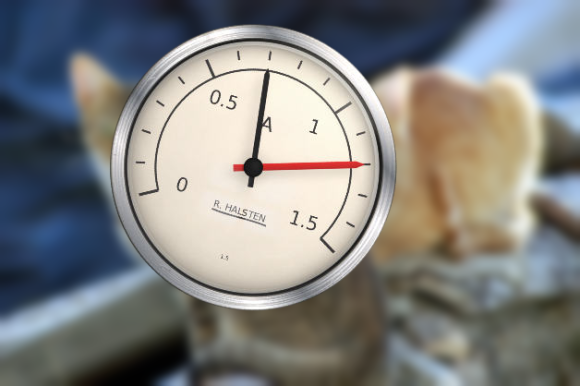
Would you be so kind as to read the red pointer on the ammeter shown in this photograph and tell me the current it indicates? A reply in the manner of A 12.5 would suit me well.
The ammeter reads A 1.2
